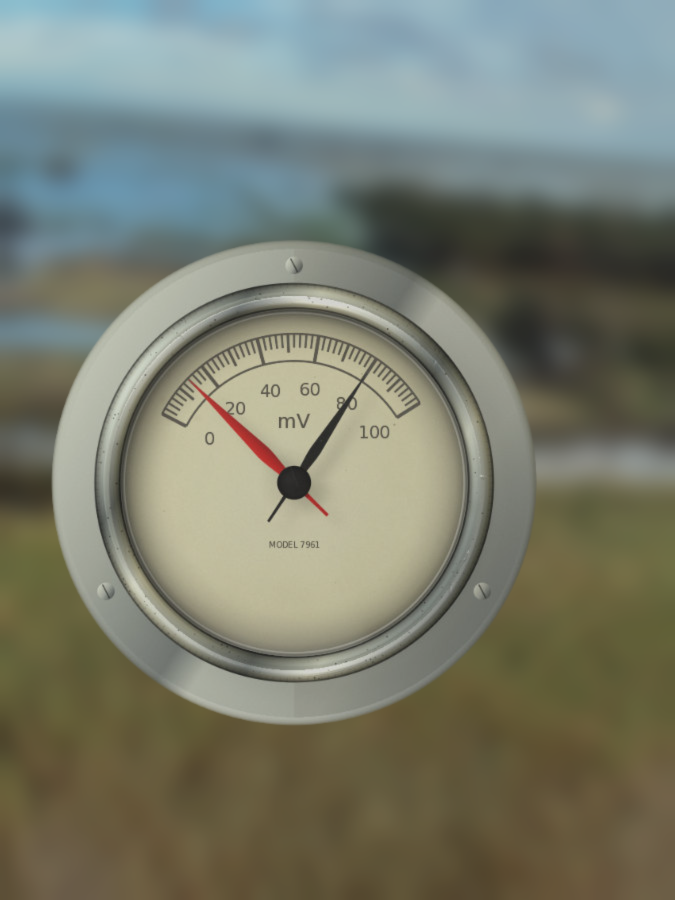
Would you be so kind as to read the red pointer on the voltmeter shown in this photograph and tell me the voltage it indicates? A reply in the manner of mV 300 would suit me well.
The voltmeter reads mV 14
